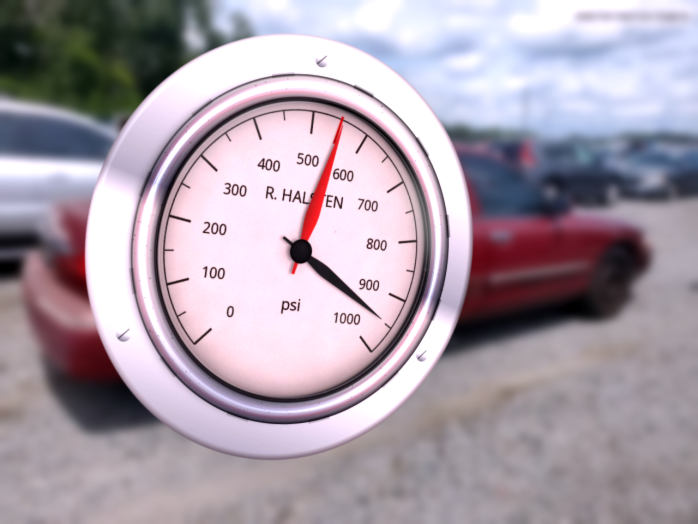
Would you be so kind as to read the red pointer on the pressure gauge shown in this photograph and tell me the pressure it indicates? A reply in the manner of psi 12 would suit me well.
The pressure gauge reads psi 550
